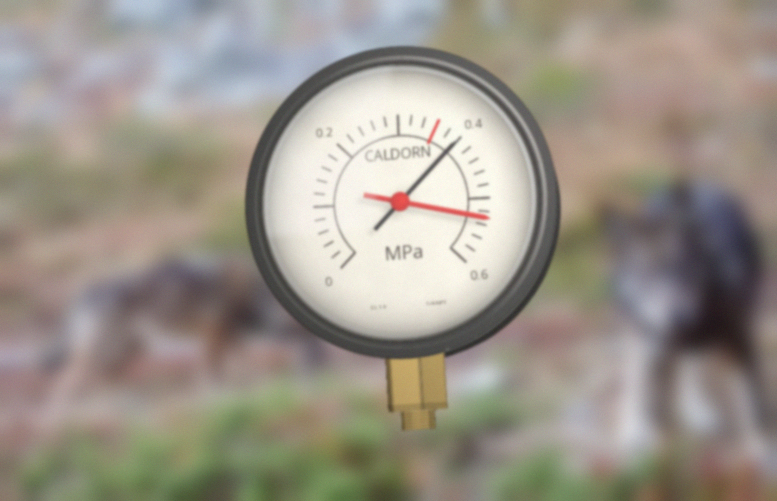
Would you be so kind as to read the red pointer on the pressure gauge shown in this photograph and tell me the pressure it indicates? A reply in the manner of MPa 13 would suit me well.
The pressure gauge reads MPa 0.53
